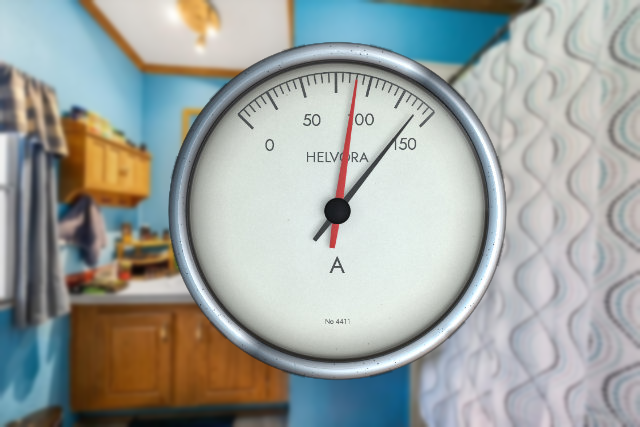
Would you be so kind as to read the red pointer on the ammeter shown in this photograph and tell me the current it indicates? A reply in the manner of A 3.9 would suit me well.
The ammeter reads A 90
